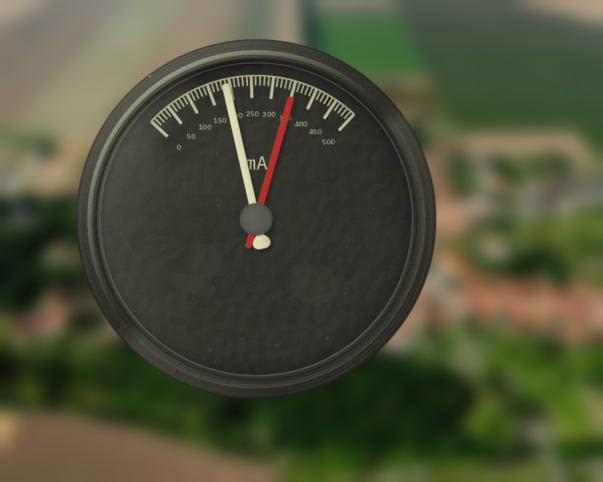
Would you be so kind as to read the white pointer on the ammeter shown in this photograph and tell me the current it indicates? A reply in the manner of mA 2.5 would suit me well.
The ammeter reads mA 190
